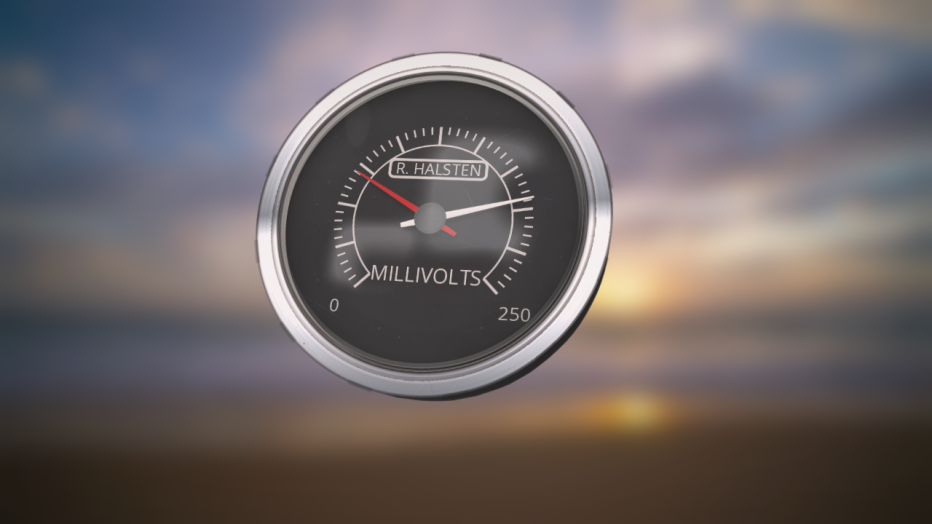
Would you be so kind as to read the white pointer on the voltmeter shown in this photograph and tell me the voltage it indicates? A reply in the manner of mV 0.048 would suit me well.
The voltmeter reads mV 195
